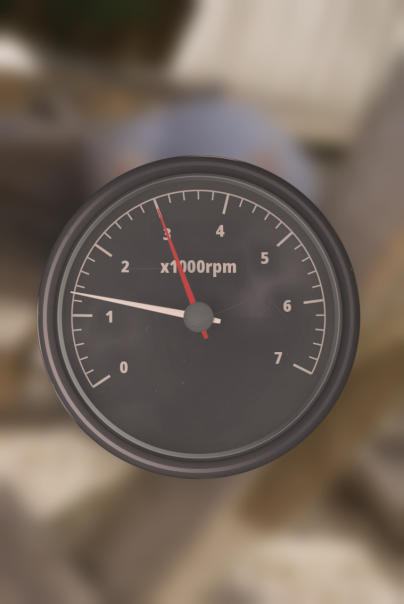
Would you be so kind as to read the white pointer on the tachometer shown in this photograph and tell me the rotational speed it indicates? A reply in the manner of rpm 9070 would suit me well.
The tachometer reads rpm 1300
